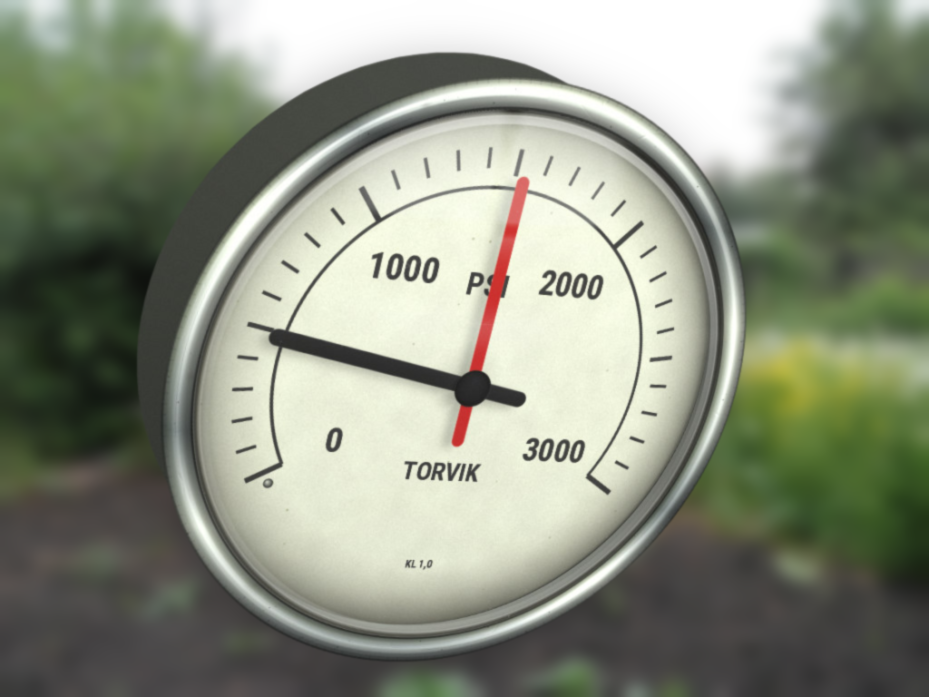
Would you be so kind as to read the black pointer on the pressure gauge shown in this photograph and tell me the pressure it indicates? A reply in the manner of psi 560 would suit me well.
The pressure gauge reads psi 500
